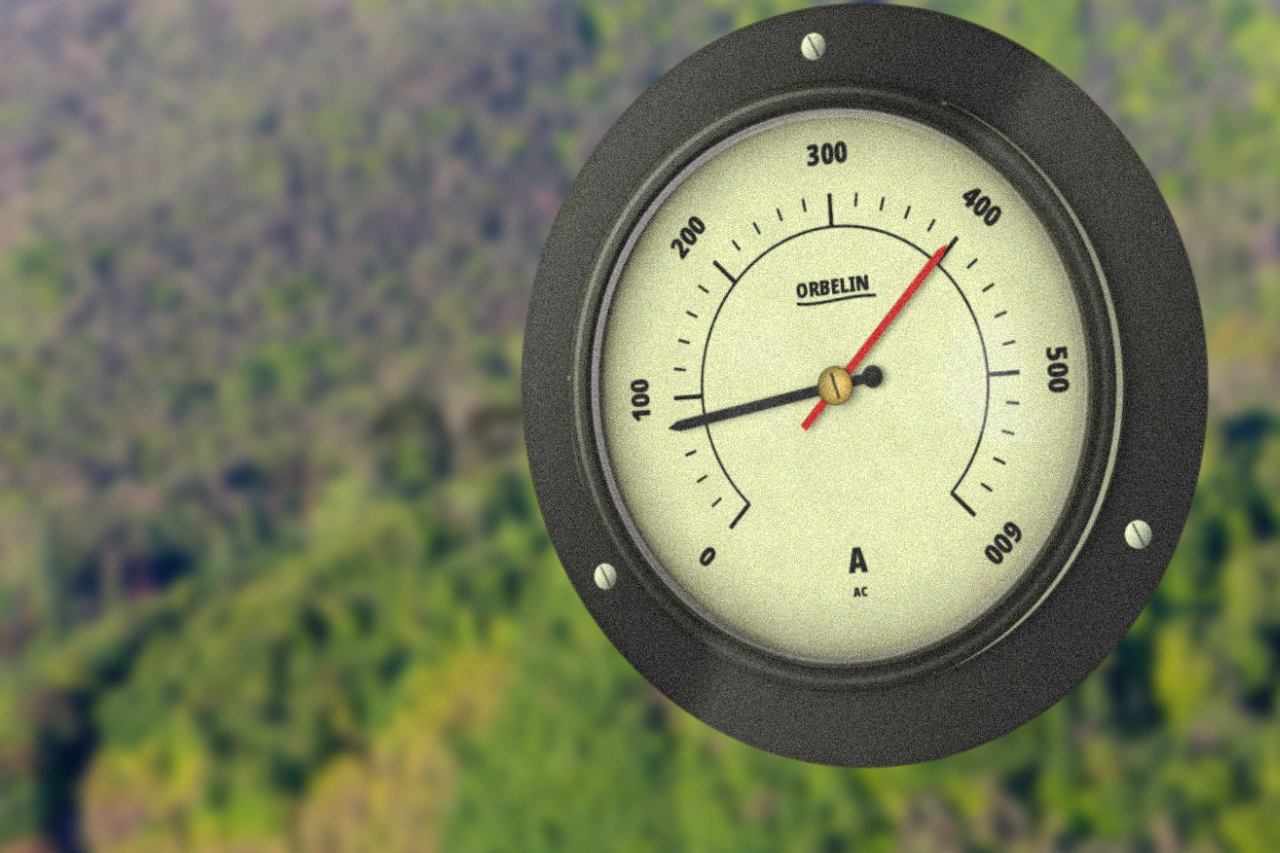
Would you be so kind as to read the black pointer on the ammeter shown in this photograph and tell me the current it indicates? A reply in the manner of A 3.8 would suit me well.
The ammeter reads A 80
